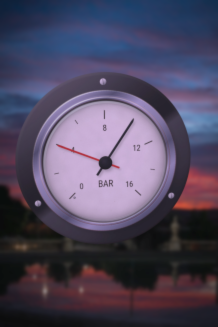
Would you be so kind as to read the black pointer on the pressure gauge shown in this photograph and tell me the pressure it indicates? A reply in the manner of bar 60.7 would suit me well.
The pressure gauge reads bar 10
